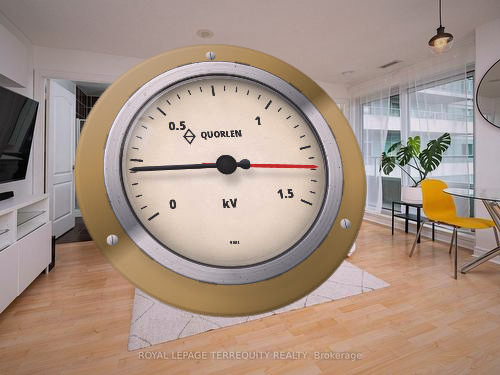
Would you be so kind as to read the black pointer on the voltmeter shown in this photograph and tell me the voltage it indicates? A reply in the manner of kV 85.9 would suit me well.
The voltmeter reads kV 0.2
